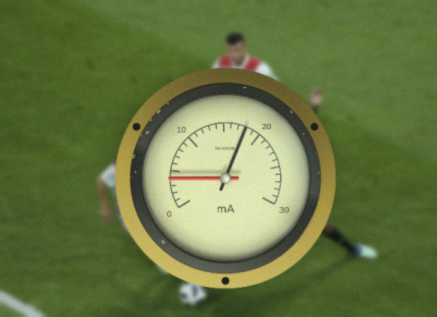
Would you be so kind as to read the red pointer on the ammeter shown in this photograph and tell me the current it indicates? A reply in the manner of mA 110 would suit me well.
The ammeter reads mA 4
